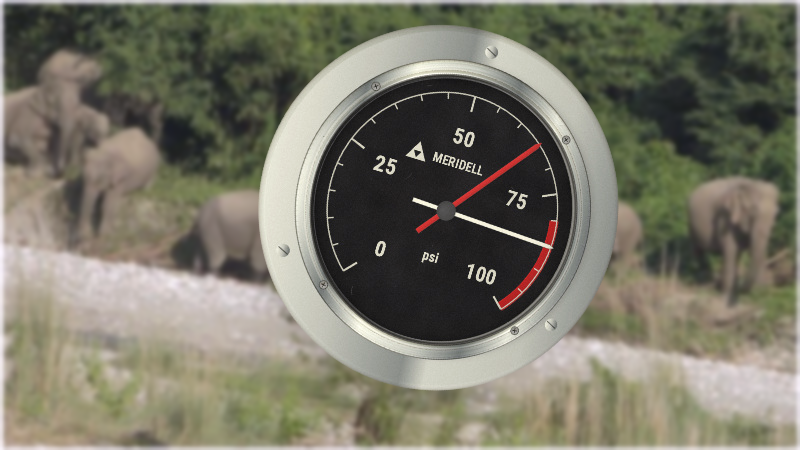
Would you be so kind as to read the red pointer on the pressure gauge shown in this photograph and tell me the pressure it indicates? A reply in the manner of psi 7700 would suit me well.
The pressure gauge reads psi 65
